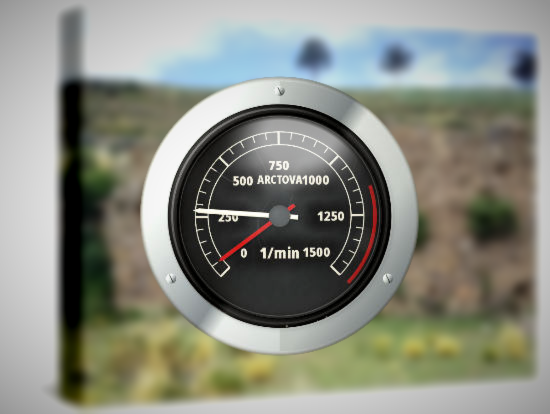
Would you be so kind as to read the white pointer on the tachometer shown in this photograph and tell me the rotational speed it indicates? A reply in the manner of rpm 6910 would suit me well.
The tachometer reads rpm 275
